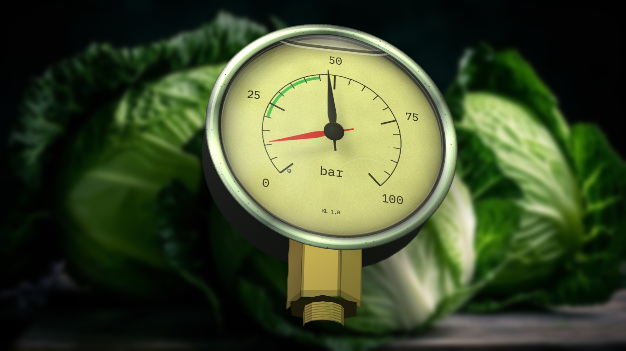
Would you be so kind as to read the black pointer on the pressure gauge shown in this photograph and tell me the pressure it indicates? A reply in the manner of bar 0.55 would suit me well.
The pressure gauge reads bar 47.5
